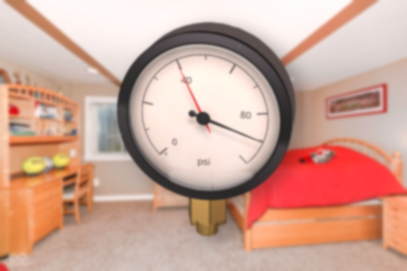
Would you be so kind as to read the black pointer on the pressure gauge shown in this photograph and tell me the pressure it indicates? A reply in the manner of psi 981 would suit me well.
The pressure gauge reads psi 90
